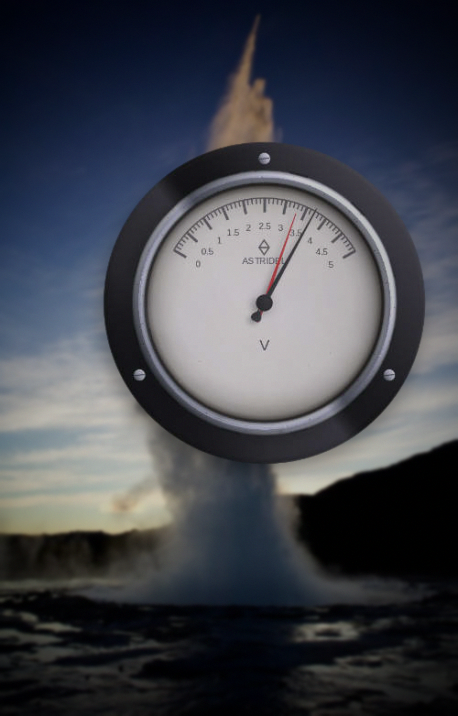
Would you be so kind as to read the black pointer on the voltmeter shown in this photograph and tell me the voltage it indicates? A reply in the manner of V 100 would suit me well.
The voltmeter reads V 3.7
